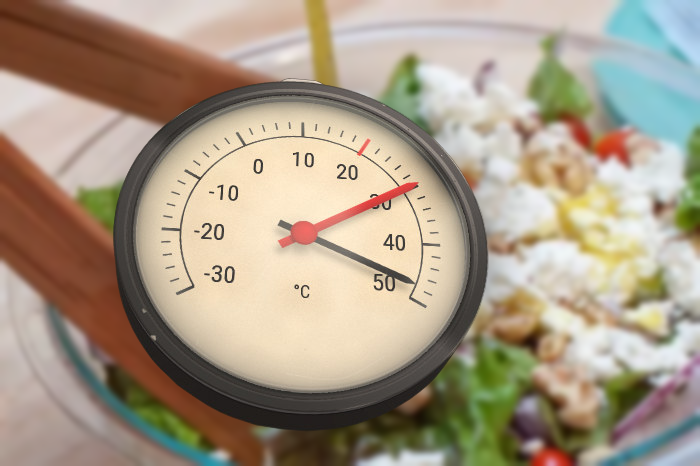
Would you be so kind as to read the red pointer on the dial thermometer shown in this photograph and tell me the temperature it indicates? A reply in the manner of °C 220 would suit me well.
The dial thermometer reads °C 30
